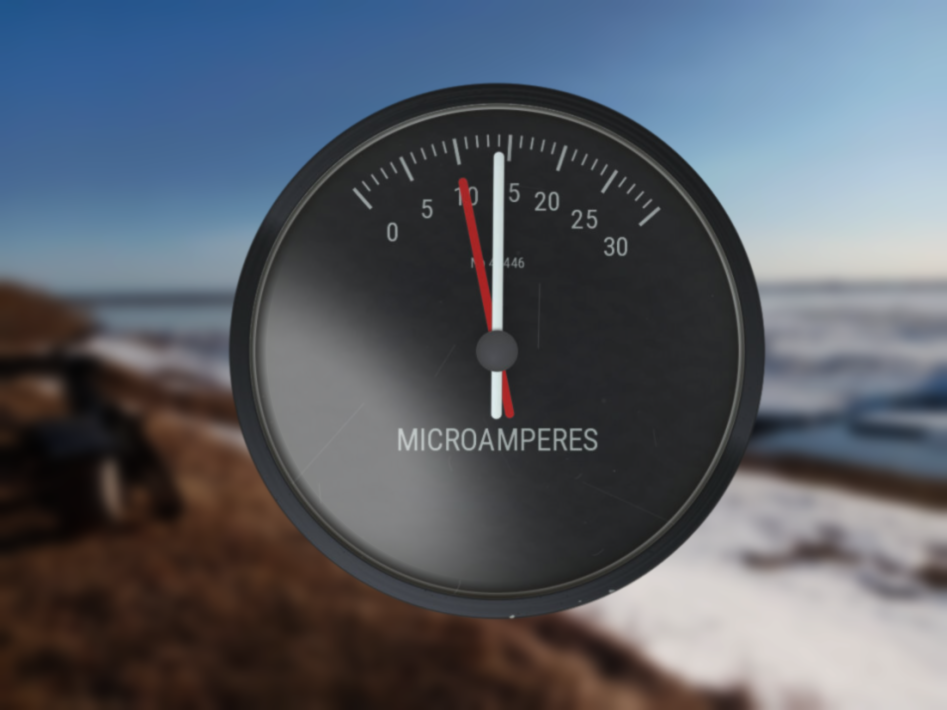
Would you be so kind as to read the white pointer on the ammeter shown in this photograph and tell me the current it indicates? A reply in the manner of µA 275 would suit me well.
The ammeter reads µA 14
